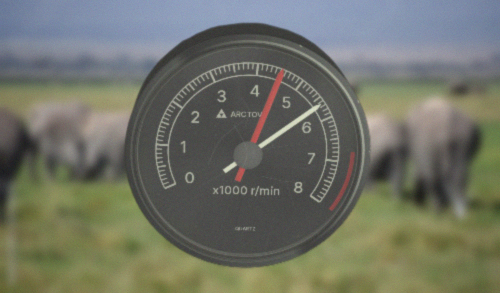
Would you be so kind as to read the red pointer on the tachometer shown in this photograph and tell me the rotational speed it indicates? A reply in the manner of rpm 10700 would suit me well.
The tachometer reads rpm 4500
